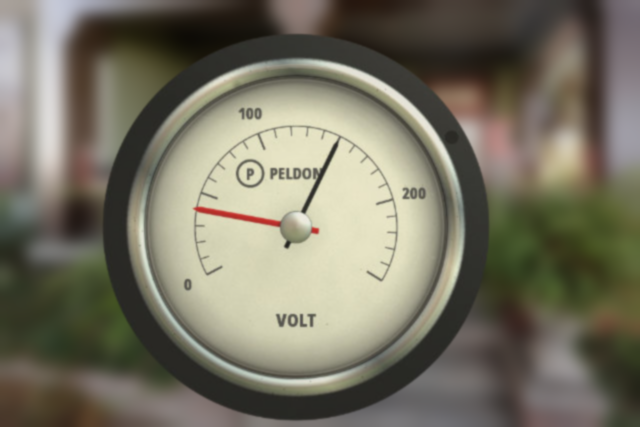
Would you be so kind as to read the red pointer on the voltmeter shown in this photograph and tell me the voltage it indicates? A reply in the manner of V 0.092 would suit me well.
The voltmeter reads V 40
